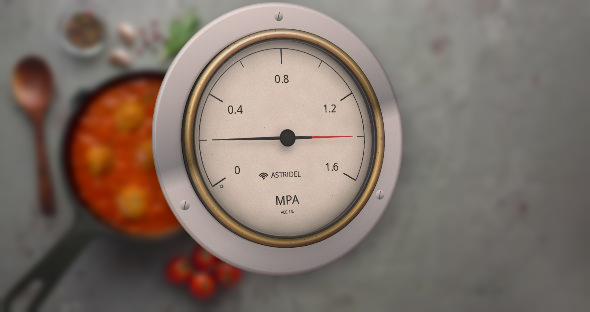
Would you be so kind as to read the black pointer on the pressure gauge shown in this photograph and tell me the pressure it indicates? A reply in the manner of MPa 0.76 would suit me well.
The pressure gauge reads MPa 0.2
